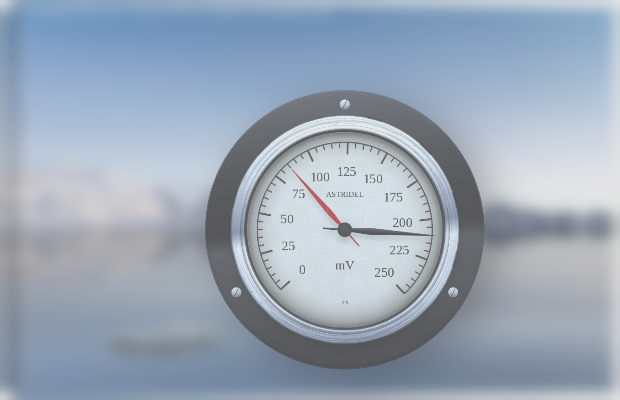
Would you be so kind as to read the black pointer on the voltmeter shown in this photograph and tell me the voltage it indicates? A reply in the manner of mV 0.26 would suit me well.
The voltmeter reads mV 210
